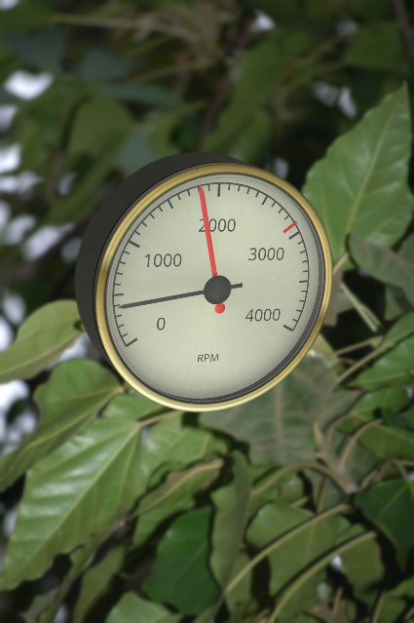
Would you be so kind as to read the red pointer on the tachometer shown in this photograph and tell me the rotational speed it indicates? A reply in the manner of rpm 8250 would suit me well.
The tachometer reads rpm 1800
